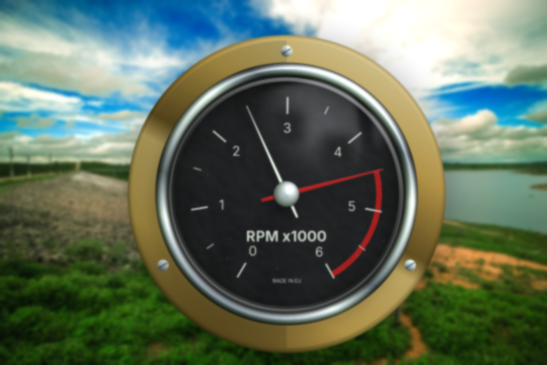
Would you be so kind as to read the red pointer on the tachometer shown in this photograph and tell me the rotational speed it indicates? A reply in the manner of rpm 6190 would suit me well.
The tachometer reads rpm 4500
